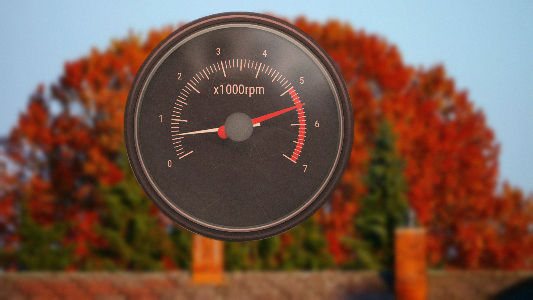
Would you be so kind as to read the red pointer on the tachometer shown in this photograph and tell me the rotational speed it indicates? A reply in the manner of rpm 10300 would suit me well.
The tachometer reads rpm 5500
